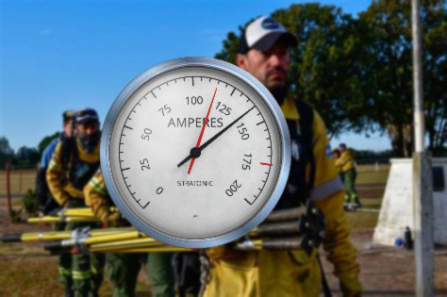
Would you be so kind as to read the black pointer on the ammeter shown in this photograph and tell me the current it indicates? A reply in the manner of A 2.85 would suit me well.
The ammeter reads A 140
